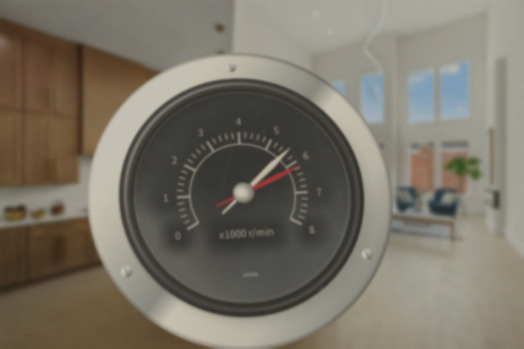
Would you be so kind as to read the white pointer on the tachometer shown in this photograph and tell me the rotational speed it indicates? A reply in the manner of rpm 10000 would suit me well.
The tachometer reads rpm 5600
